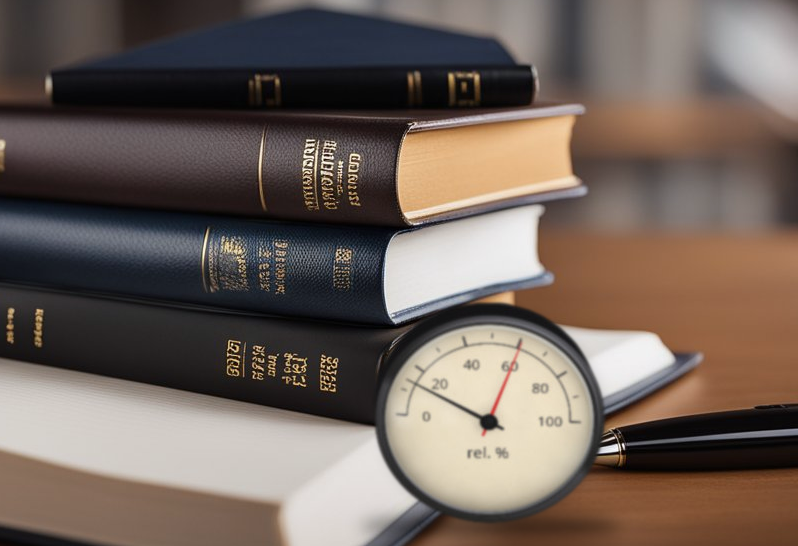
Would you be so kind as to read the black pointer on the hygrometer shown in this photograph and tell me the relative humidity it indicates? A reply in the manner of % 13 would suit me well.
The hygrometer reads % 15
